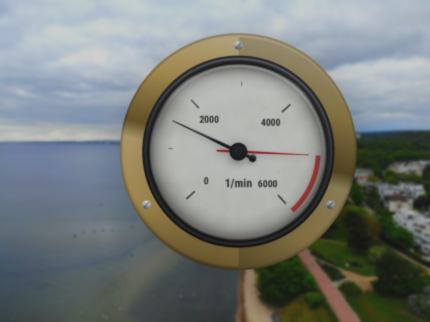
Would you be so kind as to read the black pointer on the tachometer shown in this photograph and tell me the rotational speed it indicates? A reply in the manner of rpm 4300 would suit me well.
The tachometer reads rpm 1500
